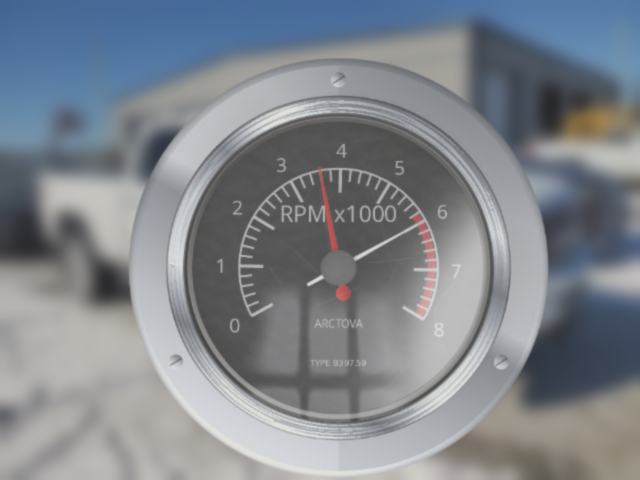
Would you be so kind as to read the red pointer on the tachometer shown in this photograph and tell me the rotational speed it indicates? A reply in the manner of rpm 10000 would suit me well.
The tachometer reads rpm 3600
